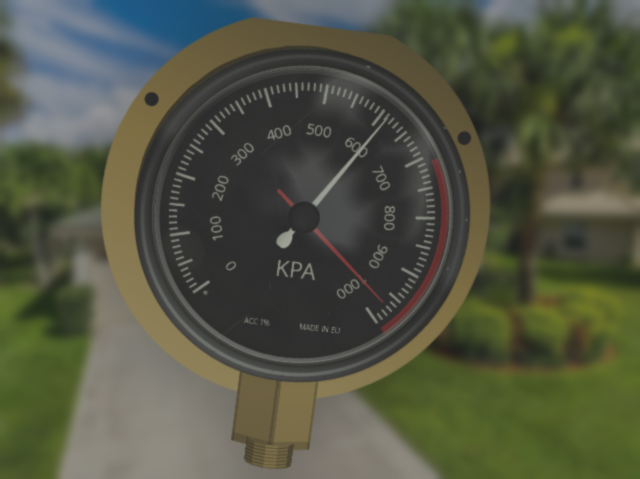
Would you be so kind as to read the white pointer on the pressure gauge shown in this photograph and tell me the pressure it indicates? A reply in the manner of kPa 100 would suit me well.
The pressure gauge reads kPa 610
